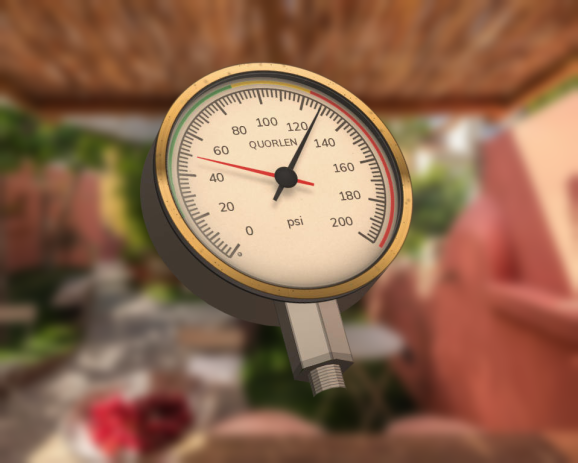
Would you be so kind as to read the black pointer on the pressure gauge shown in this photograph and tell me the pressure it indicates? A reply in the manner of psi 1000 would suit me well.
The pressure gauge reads psi 128
